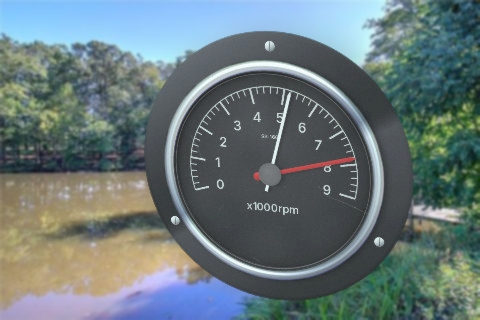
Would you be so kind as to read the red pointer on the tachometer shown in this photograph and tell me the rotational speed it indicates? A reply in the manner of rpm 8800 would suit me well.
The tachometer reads rpm 7800
